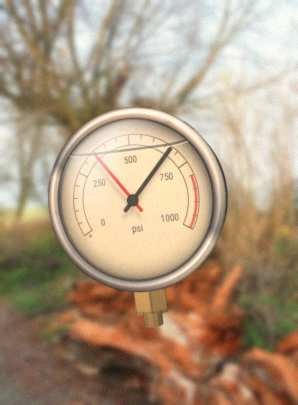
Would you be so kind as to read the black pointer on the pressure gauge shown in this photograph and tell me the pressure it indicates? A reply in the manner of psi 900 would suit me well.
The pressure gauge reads psi 675
